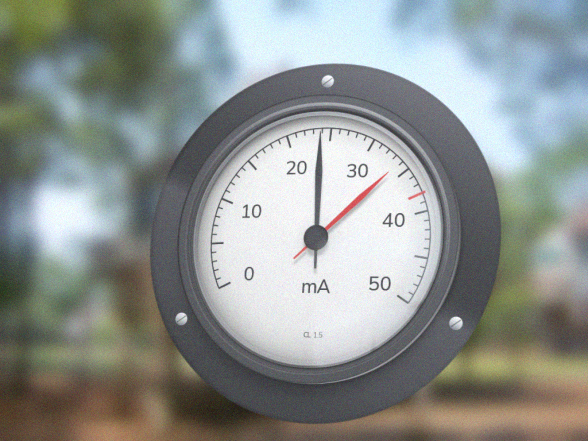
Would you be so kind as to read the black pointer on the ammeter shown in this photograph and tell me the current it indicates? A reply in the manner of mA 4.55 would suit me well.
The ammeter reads mA 24
